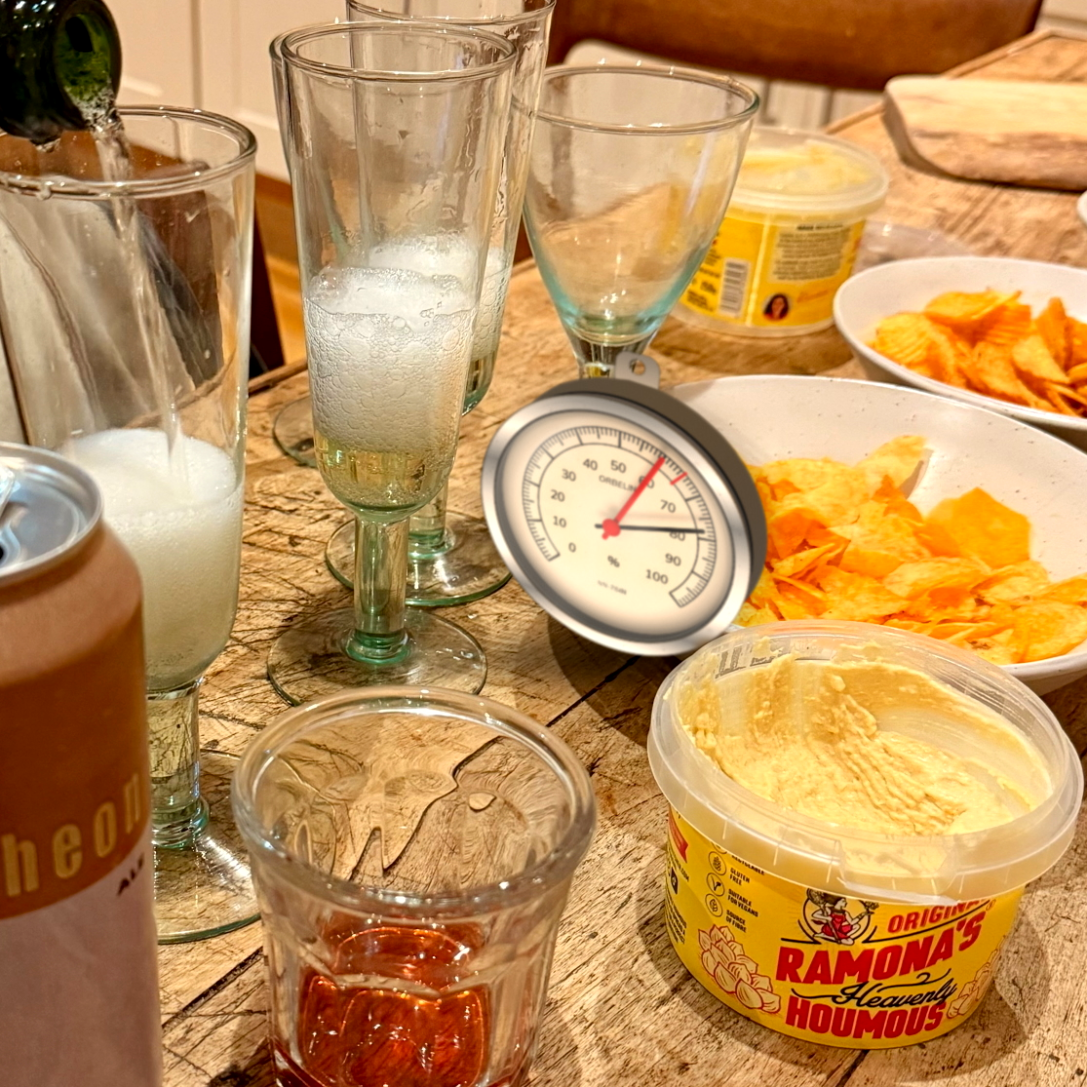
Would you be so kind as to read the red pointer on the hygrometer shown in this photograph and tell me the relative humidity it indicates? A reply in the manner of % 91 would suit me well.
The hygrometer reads % 60
